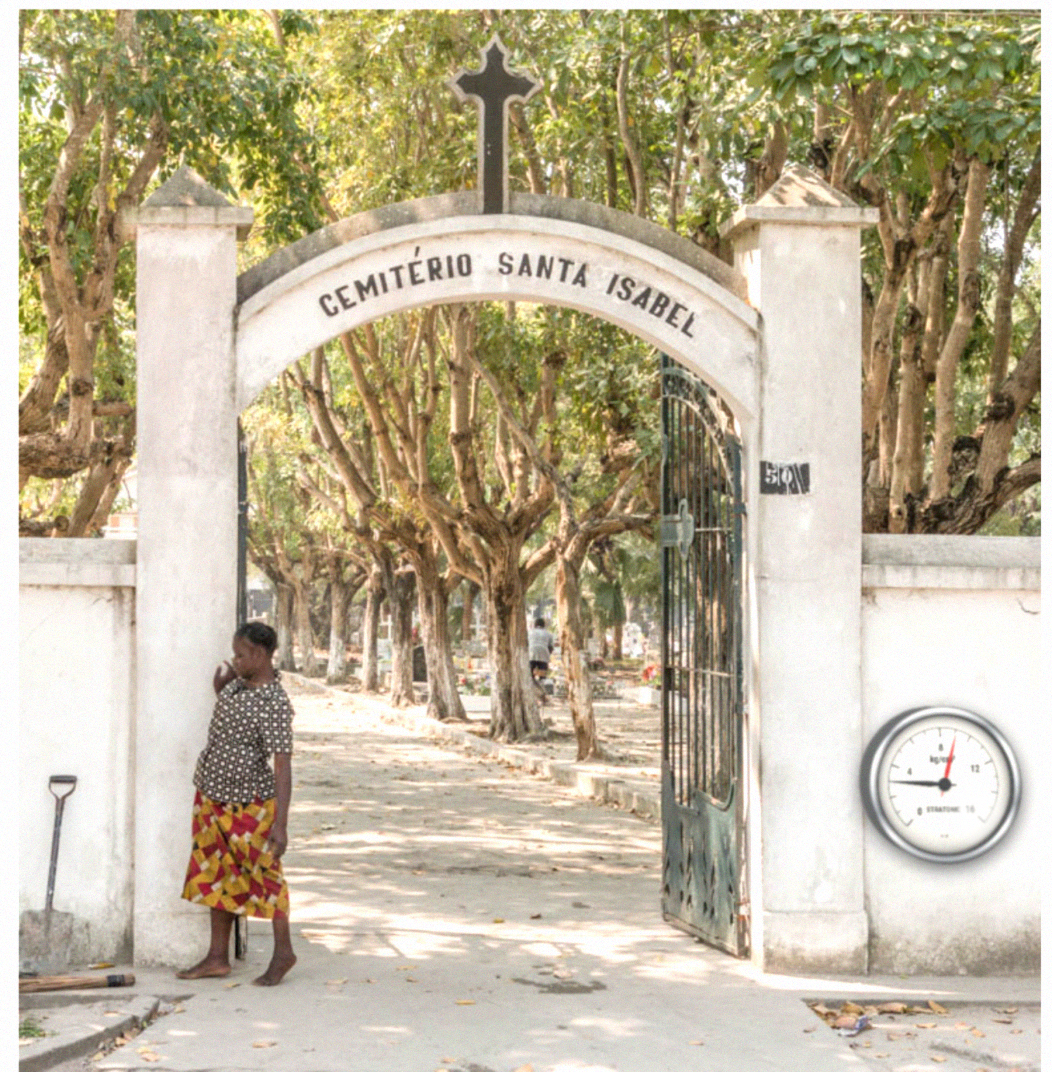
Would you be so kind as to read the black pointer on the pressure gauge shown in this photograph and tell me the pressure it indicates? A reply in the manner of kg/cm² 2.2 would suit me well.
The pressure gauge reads kg/cm² 3
